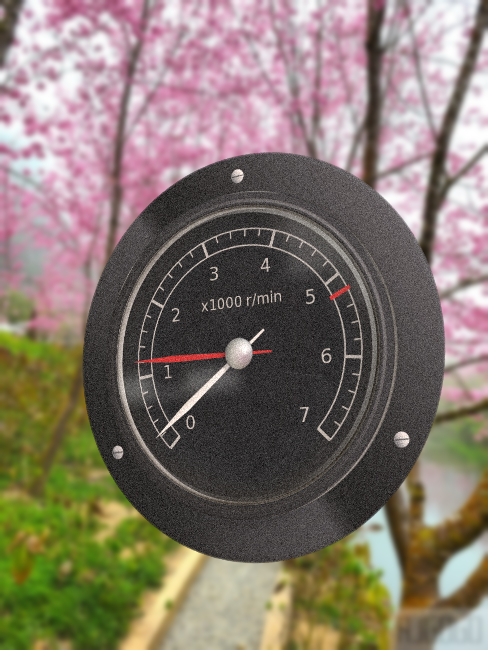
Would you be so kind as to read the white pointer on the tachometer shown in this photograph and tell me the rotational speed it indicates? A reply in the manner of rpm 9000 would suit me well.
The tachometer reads rpm 200
